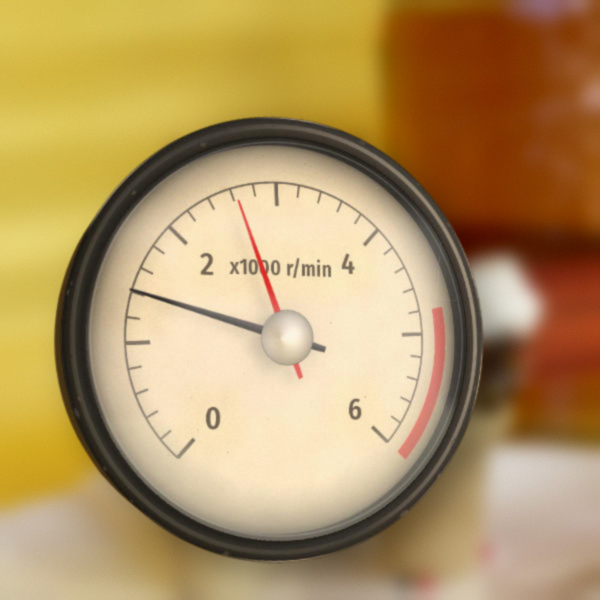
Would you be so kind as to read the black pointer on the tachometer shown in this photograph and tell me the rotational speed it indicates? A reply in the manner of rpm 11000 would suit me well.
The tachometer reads rpm 1400
